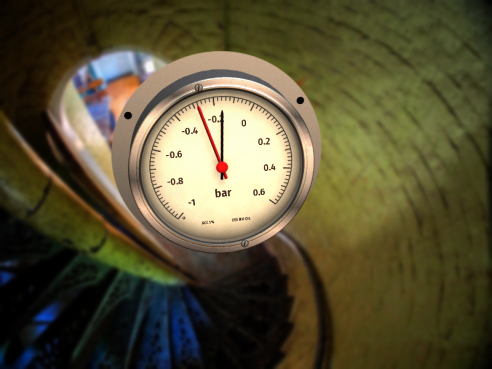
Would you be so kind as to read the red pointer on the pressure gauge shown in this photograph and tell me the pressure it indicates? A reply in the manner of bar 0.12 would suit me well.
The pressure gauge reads bar -0.28
